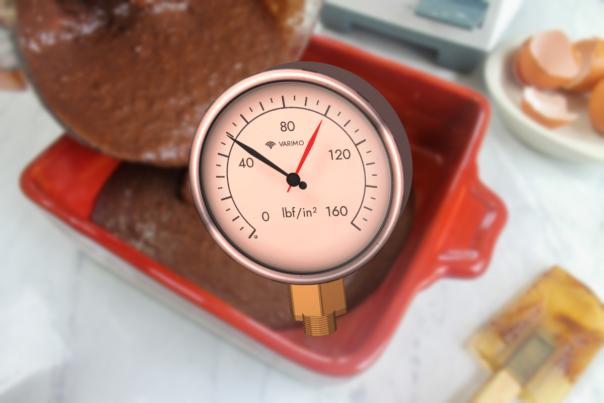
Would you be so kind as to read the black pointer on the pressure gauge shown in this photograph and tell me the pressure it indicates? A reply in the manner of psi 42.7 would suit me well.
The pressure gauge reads psi 50
